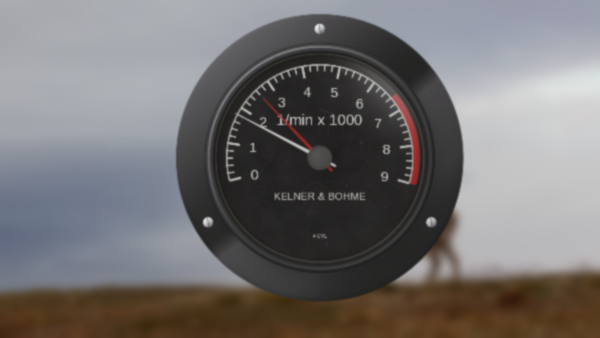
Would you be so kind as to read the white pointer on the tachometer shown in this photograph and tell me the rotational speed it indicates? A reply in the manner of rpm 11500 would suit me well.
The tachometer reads rpm 1800
